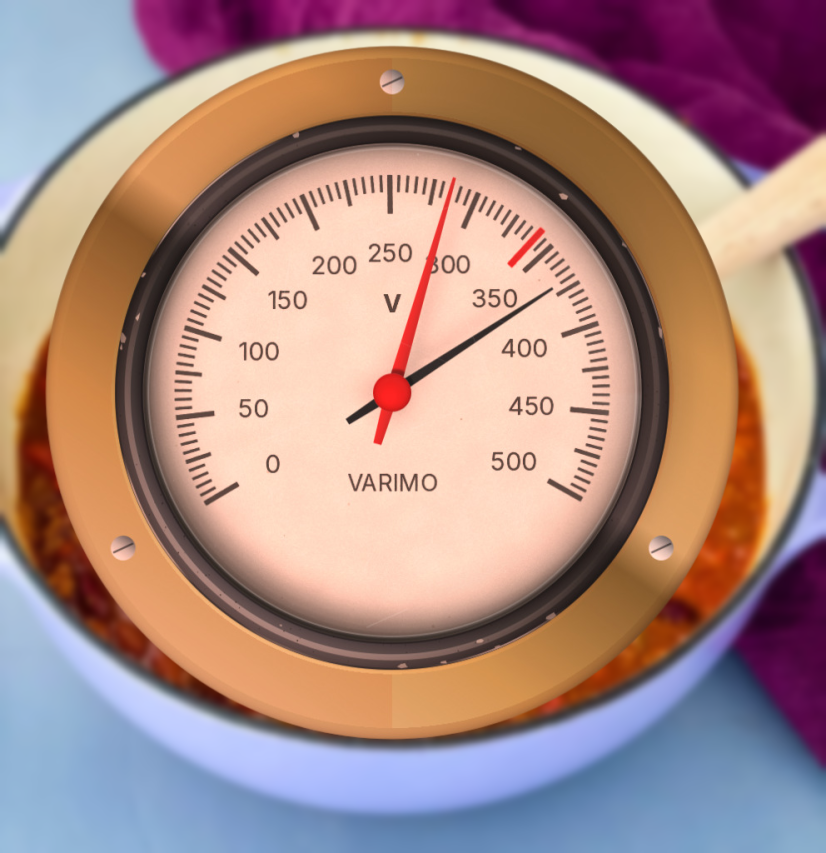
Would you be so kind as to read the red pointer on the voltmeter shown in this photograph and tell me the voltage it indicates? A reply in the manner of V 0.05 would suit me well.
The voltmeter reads V 285
